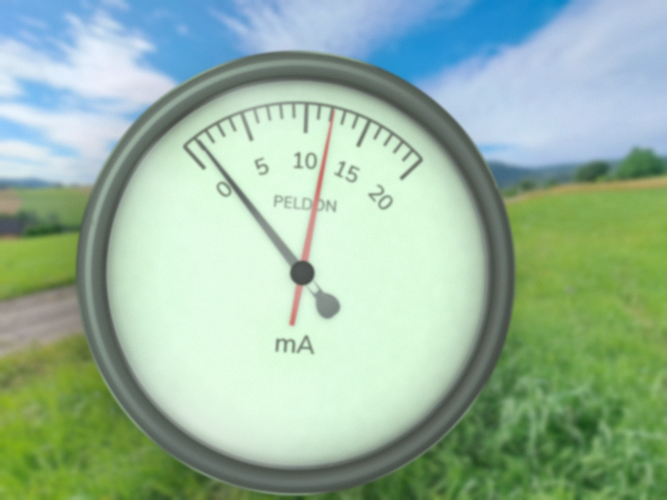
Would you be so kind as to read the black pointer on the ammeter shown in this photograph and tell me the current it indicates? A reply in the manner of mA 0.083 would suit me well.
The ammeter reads mA 1
